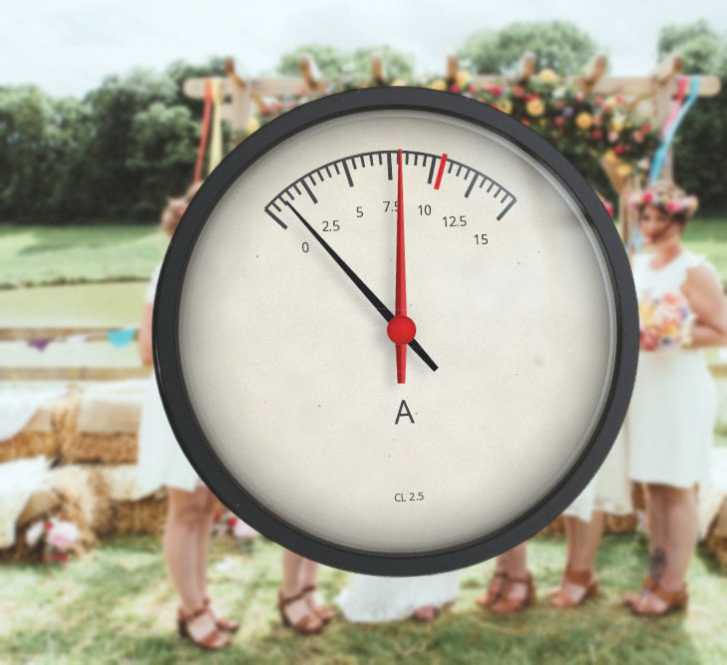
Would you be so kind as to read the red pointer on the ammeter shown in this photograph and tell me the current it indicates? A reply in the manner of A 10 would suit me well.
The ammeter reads A 8
